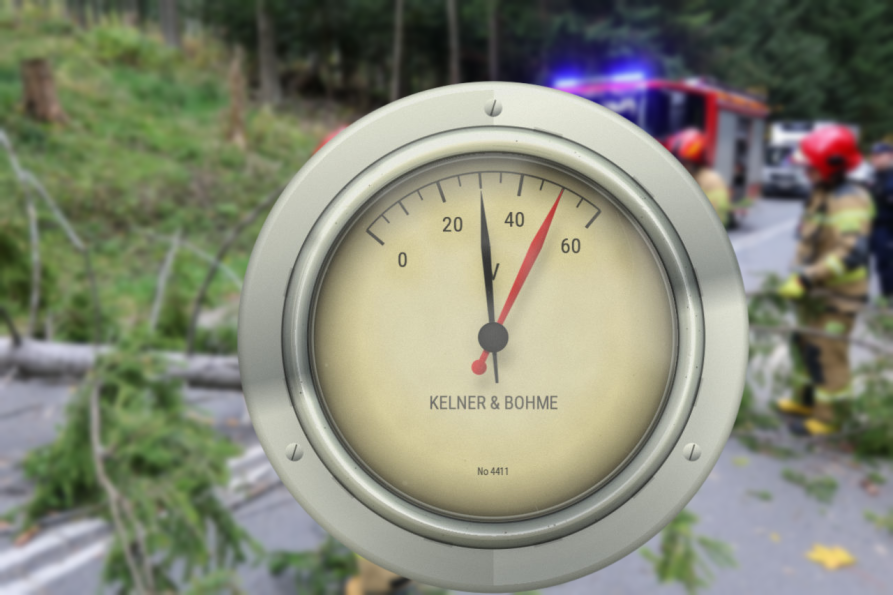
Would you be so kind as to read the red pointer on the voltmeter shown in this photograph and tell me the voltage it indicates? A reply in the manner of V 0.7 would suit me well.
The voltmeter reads V 50
